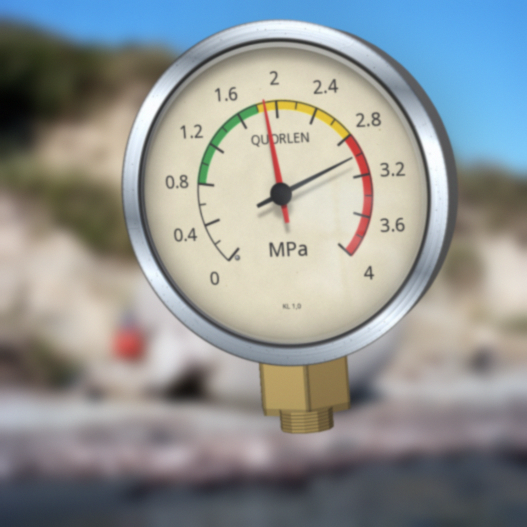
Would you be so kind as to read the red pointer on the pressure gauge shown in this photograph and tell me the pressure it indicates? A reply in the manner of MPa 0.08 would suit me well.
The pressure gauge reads MPa 1.9
